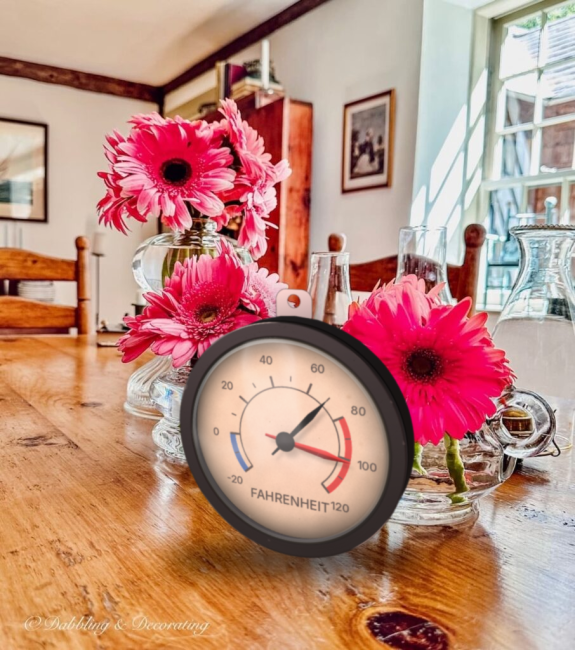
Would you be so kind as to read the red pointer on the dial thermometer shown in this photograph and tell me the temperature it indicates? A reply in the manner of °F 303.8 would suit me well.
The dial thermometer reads °F 100
